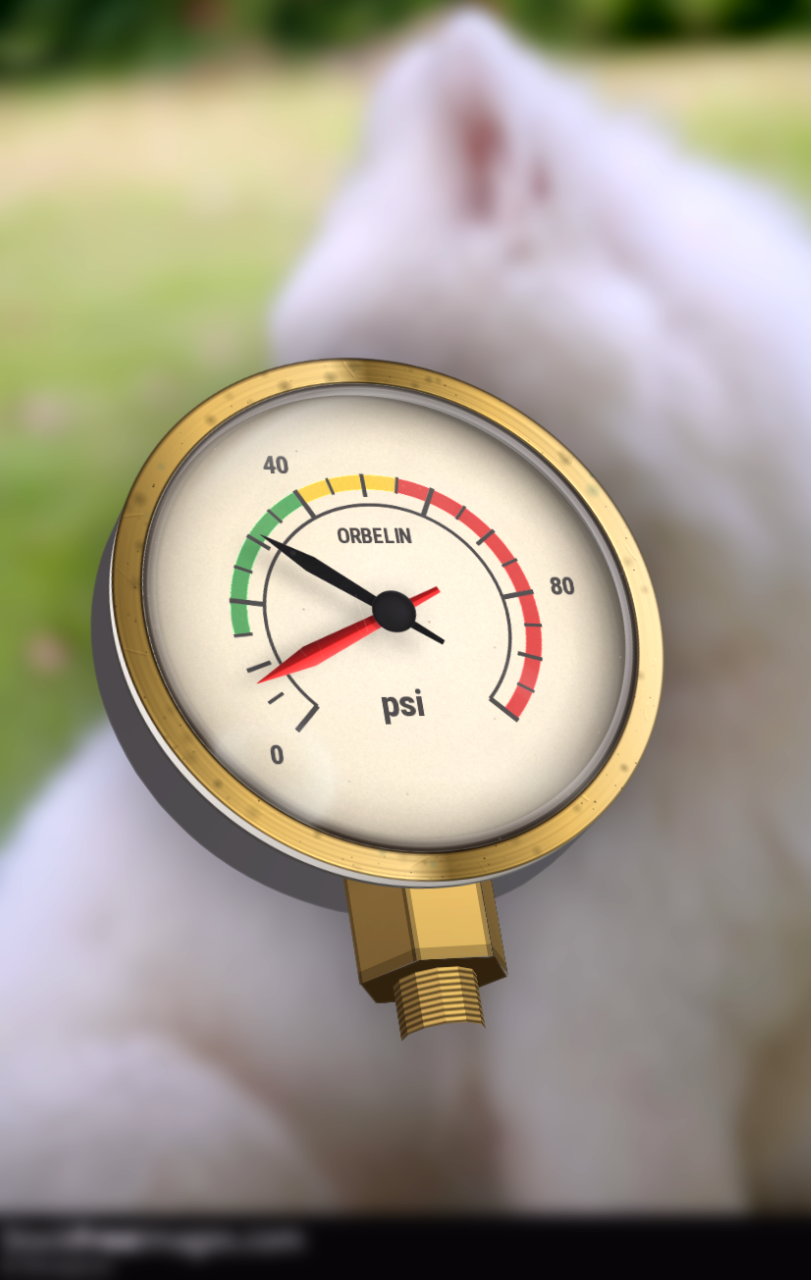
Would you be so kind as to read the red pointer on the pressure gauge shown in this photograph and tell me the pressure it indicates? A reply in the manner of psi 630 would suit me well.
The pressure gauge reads psi 7.5
